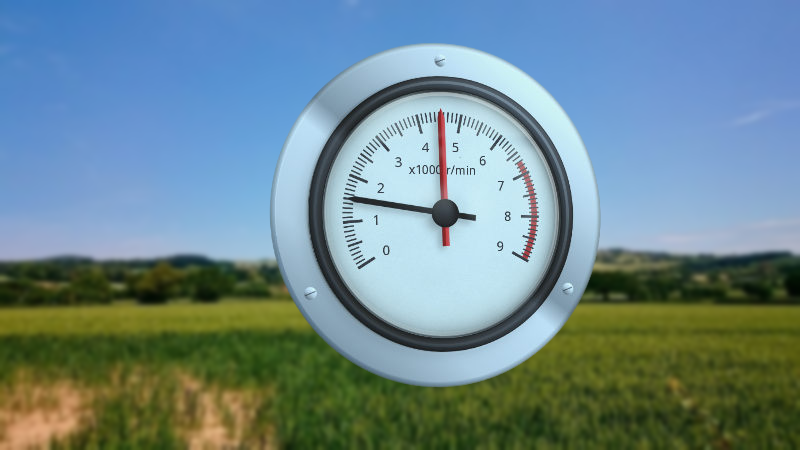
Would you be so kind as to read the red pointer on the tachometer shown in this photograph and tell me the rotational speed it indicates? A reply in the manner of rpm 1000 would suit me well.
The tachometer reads rpm 4500
